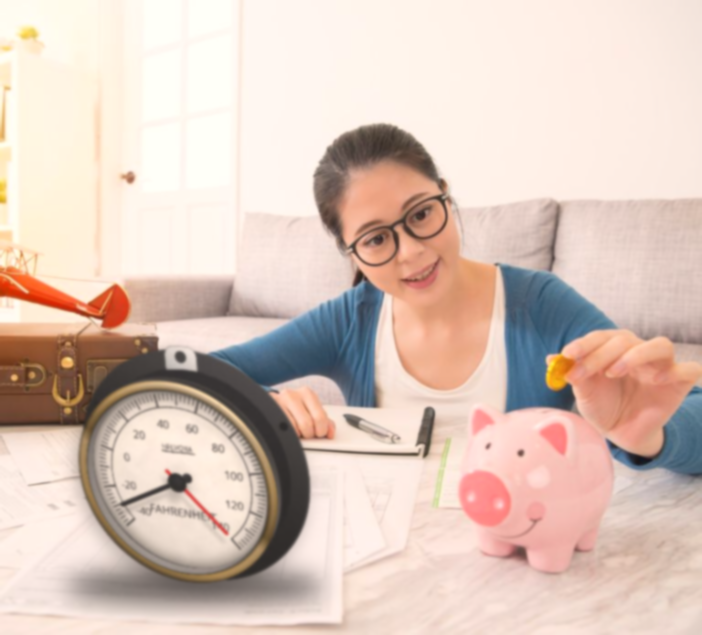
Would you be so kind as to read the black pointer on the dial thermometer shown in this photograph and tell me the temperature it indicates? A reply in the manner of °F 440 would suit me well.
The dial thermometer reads °F -30
